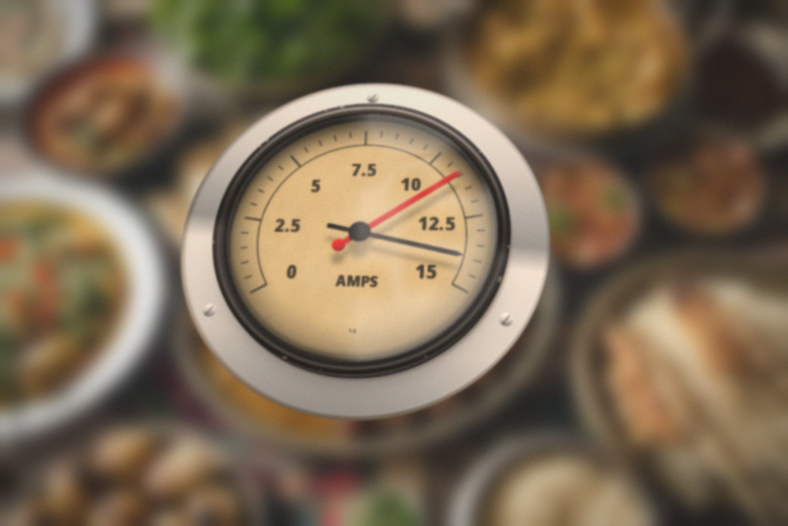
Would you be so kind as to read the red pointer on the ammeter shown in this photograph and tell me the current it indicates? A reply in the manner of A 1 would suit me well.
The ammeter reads A 11
